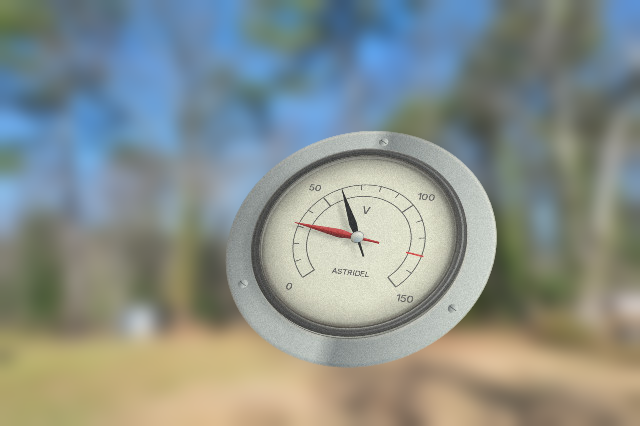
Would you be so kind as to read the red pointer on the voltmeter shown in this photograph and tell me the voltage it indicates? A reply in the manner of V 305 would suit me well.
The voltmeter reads V 30
